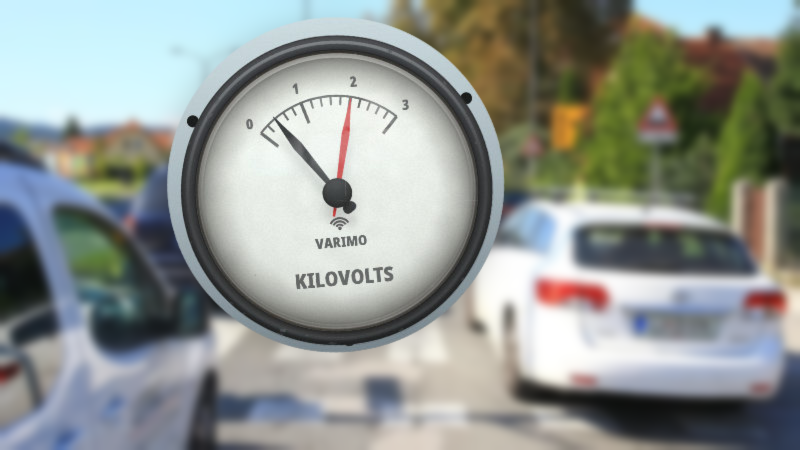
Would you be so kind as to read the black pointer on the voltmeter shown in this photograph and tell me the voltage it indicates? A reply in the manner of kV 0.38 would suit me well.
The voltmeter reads kV 0.4
